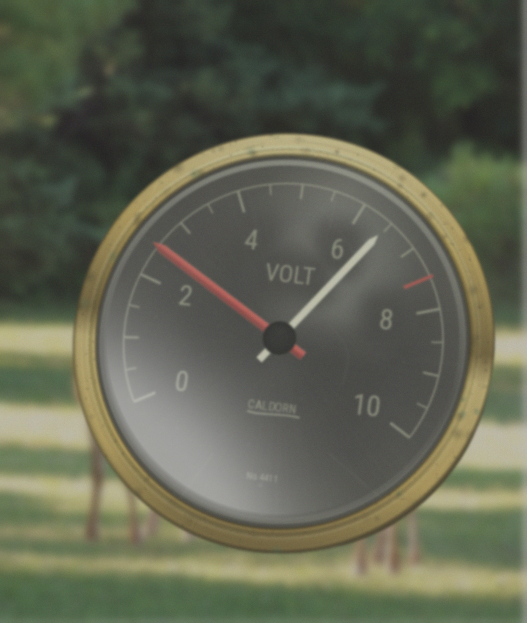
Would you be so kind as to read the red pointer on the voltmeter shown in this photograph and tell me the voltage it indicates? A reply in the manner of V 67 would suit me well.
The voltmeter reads V 2.5
